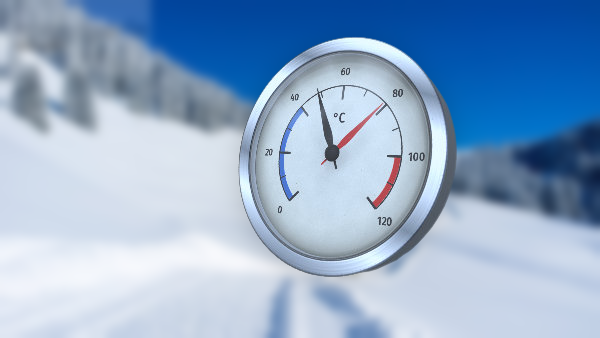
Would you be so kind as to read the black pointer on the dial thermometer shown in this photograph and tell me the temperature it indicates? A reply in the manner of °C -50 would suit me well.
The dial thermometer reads °C 50
